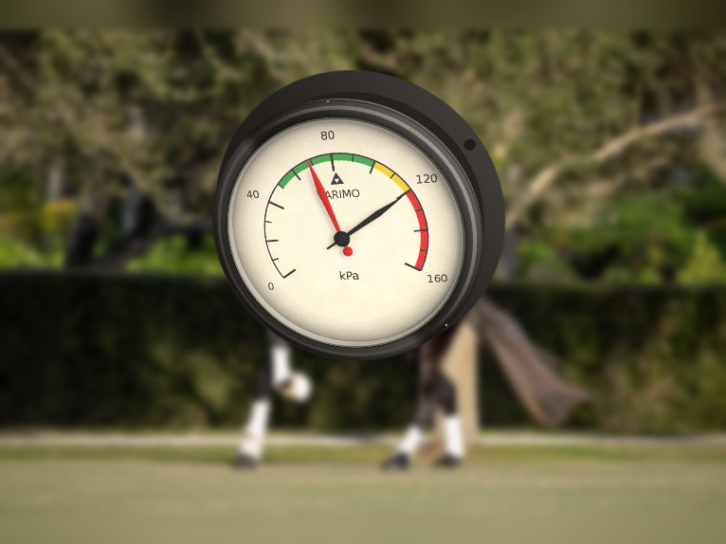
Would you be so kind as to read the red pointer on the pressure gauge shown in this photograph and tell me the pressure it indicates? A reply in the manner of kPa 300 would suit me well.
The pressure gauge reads kPa 70
